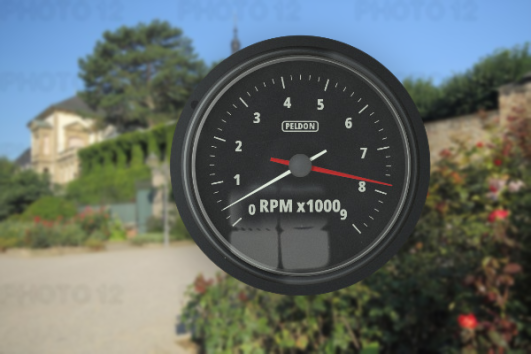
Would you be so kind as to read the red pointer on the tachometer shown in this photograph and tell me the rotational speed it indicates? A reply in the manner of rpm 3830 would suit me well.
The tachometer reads rpm 7800
